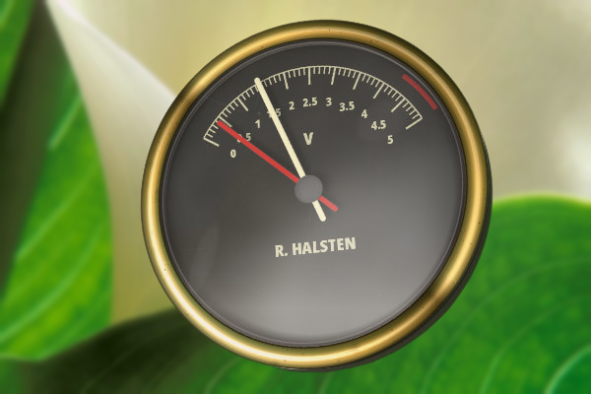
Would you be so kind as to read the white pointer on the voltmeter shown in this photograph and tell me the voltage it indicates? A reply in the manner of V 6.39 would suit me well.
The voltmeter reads V 1.5
